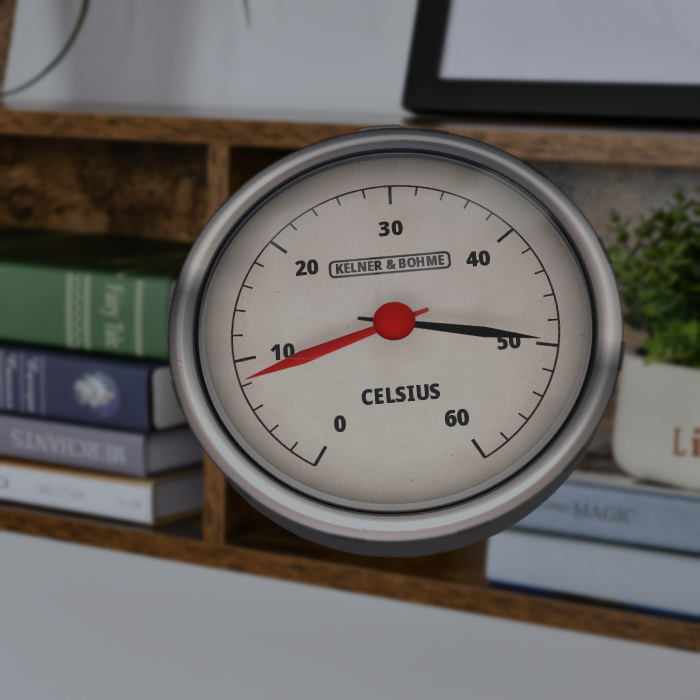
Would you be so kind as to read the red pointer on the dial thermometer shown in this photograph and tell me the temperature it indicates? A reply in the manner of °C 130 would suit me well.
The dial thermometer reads °C 8
